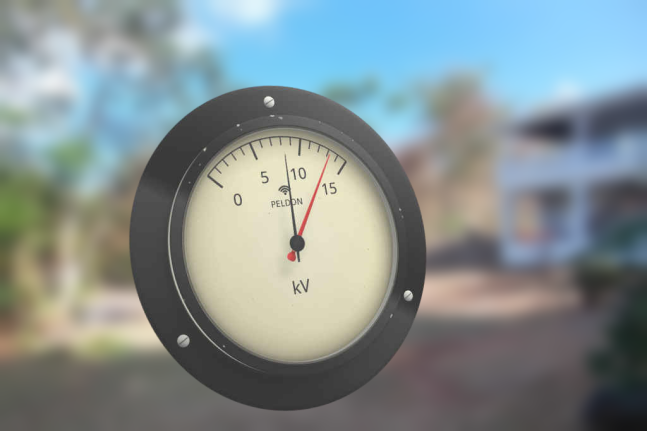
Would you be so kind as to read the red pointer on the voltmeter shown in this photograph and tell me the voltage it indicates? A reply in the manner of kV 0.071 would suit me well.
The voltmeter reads kV 13
